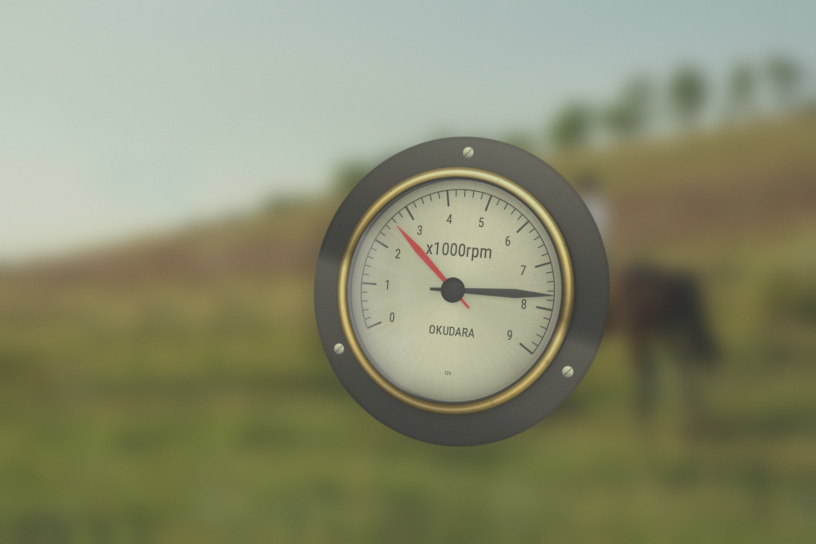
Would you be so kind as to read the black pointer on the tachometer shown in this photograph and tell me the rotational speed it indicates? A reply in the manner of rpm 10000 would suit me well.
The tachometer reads rpm 7700
